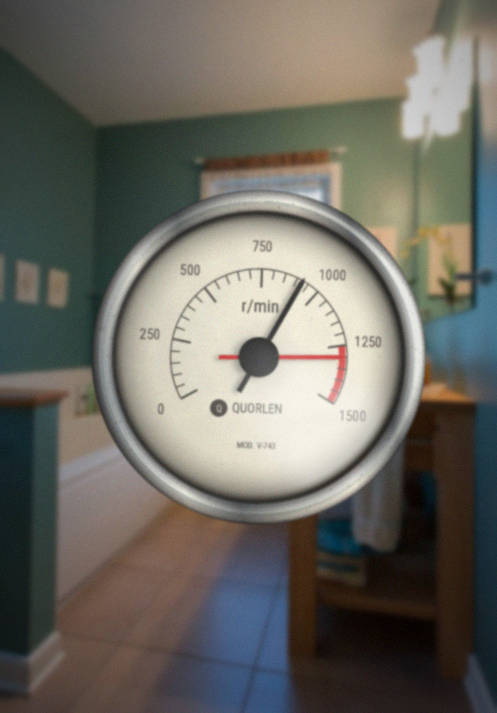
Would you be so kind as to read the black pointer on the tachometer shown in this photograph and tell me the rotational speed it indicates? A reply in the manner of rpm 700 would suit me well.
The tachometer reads rpm 925
